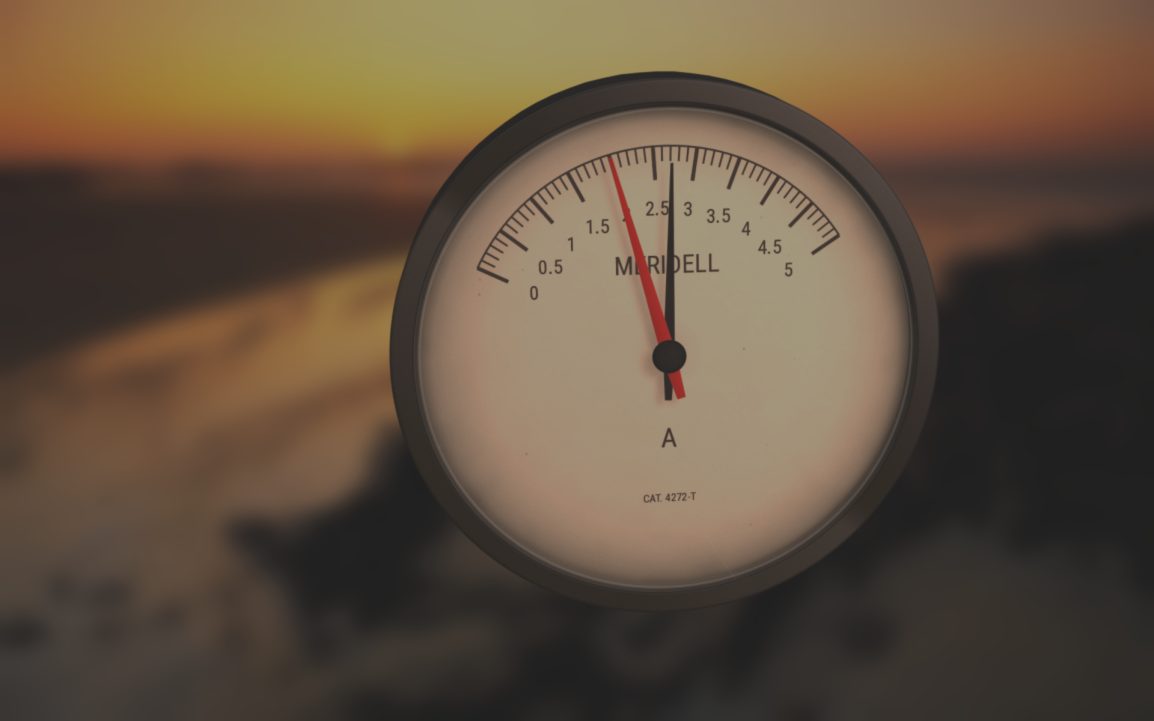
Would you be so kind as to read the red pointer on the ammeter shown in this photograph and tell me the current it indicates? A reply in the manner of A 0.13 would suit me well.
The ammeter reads A 2
